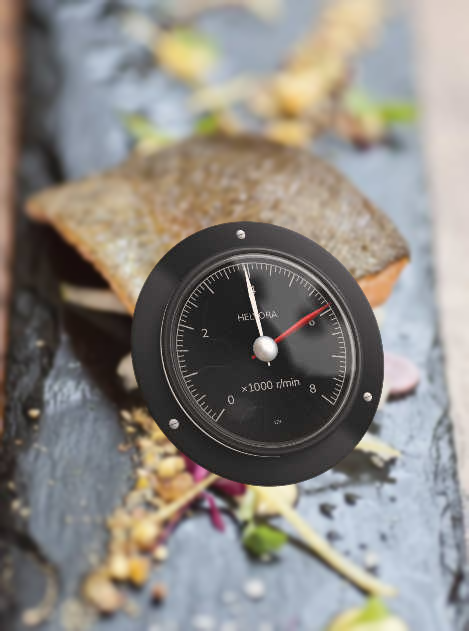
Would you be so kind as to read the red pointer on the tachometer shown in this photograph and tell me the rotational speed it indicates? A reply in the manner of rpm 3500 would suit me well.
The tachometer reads rpm 5900
